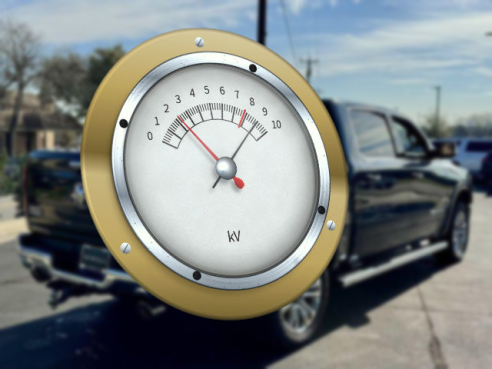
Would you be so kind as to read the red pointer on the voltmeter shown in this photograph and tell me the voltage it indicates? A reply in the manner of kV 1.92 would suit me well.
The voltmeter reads kV 2
